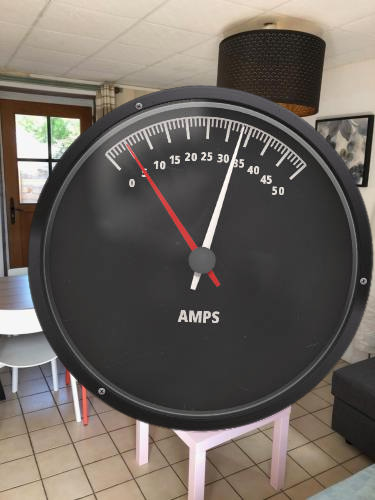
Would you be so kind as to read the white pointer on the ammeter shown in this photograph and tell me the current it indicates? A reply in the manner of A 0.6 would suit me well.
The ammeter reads A 33
